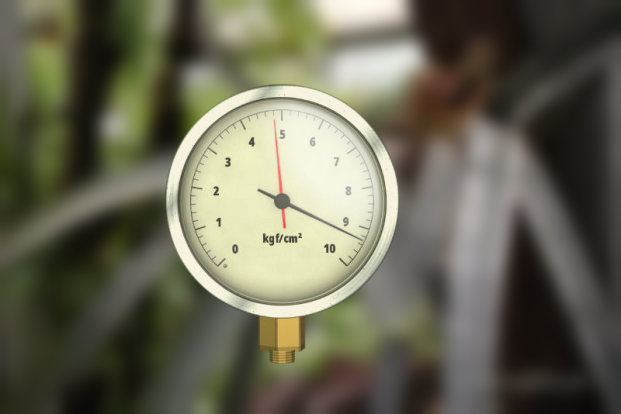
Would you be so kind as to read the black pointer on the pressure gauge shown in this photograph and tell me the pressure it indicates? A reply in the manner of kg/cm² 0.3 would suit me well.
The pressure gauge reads kg/cm² 9.3
